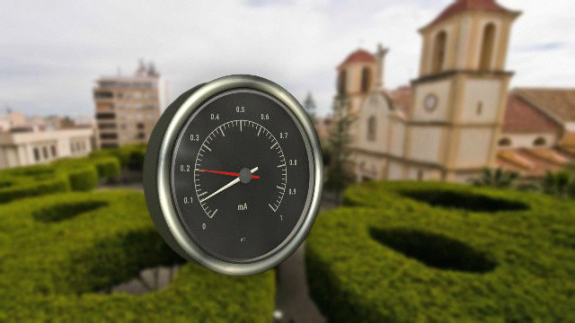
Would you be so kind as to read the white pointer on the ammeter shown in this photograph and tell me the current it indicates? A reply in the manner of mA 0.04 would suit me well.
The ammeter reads mA 0.08
